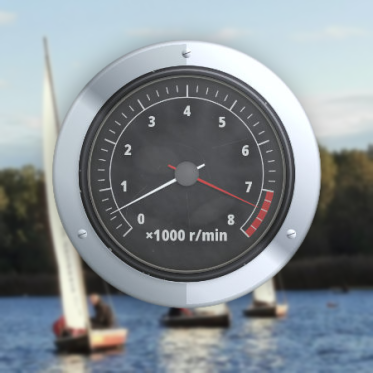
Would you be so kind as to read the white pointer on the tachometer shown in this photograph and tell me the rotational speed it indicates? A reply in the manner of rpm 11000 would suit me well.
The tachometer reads rpm 500
